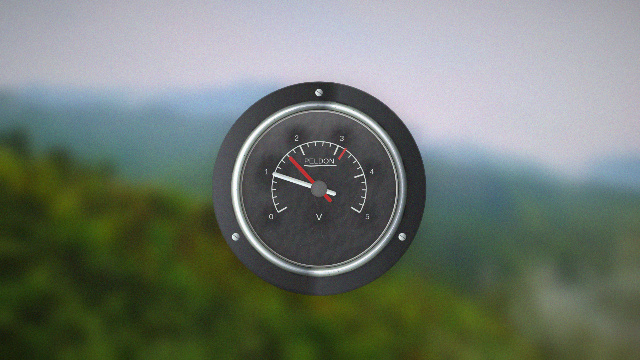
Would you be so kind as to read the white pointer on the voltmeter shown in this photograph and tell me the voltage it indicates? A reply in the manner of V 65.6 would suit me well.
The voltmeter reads V 1
